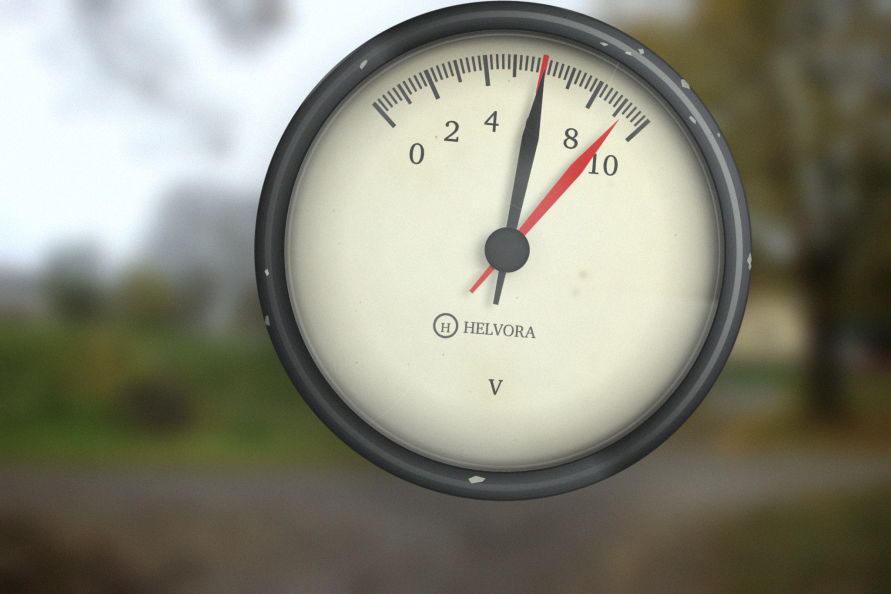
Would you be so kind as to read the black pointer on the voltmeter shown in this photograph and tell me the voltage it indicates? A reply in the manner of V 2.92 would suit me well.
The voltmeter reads V 6
